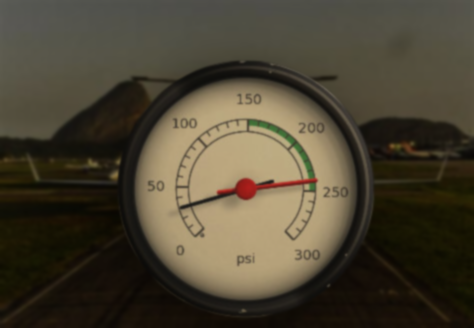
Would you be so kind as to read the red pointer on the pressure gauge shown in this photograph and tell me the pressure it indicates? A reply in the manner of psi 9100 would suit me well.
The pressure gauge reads psi 240
